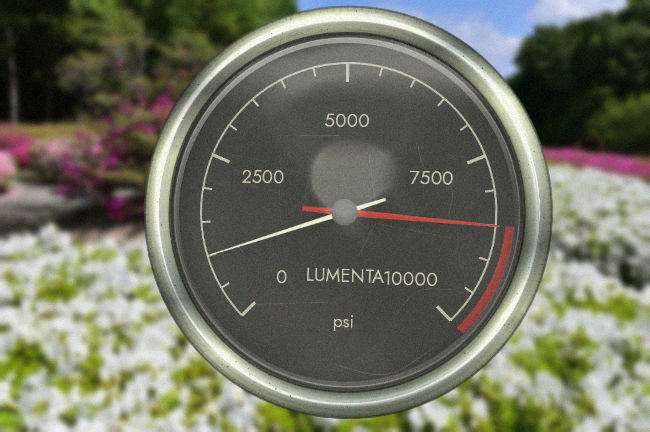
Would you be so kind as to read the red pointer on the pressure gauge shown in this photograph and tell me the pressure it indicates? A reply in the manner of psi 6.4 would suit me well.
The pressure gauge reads psi 8500
